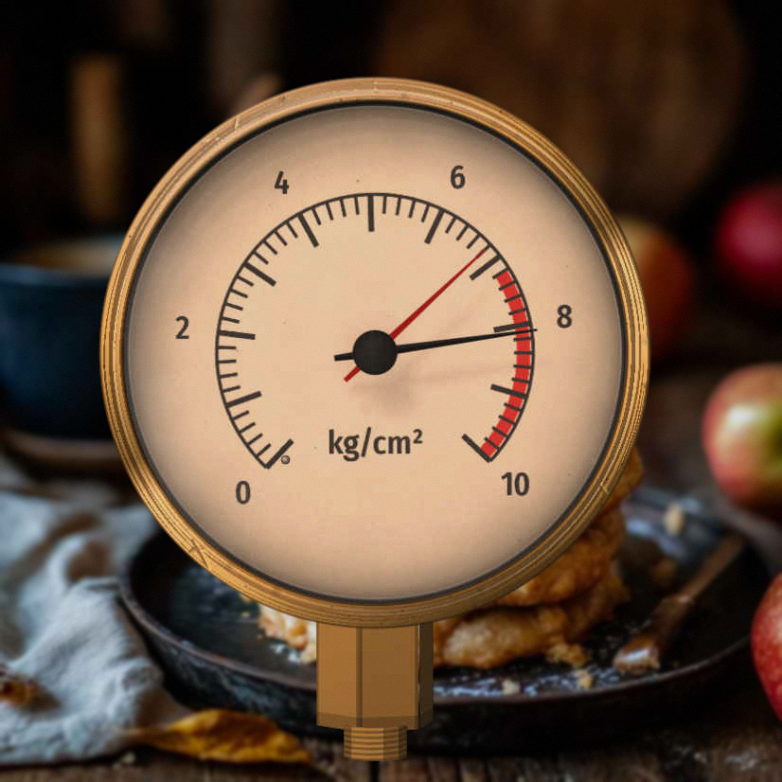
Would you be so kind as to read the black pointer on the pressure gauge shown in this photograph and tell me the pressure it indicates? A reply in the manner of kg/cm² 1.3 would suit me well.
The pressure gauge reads kg/cm² 8.1
